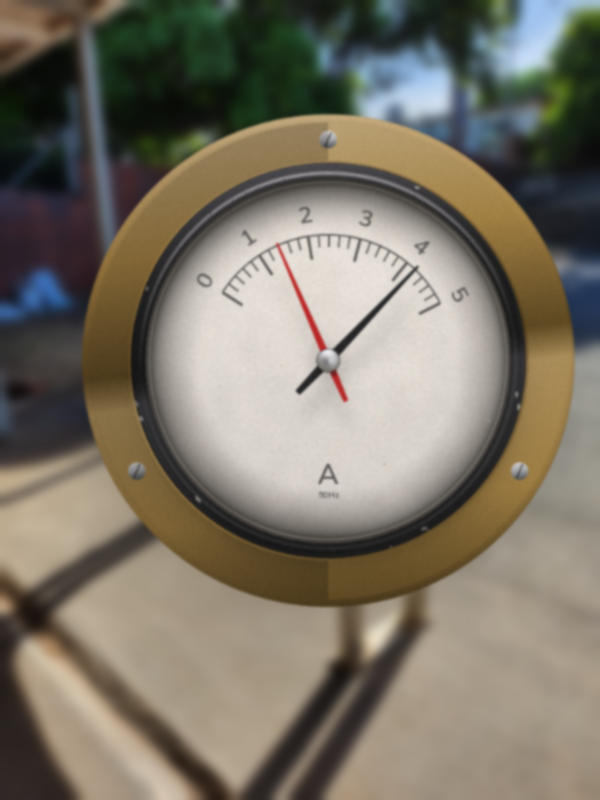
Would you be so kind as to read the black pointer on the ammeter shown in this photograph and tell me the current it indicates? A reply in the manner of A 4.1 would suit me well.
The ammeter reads A 4.2
